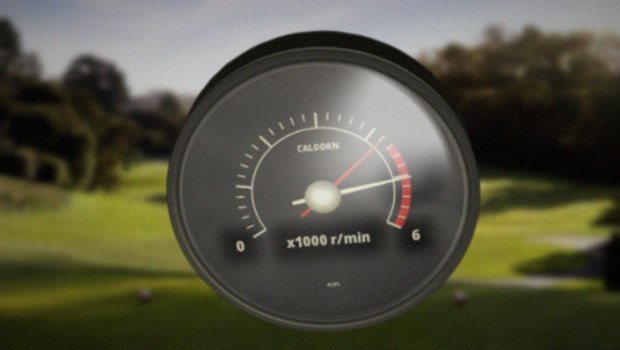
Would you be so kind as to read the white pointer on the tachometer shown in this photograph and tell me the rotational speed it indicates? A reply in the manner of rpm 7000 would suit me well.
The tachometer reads rpm 5000
